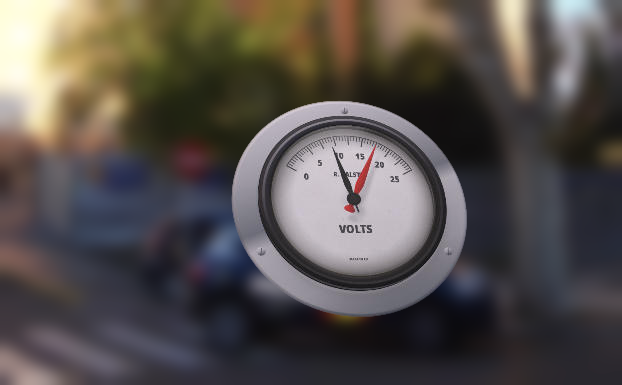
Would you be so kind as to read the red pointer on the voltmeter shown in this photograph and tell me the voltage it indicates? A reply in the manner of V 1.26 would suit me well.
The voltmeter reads V 17.5
